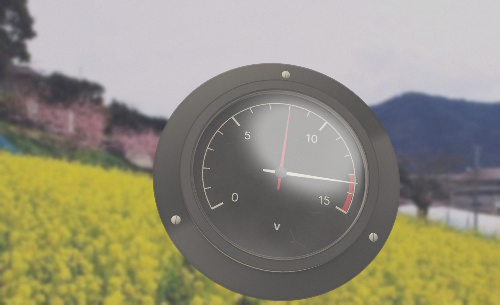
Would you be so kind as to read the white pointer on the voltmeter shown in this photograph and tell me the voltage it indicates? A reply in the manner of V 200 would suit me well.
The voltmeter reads V 13.5
